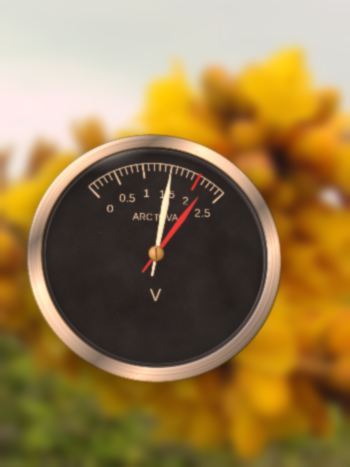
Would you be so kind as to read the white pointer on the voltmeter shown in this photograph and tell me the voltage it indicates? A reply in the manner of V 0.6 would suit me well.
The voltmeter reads V 1.5
